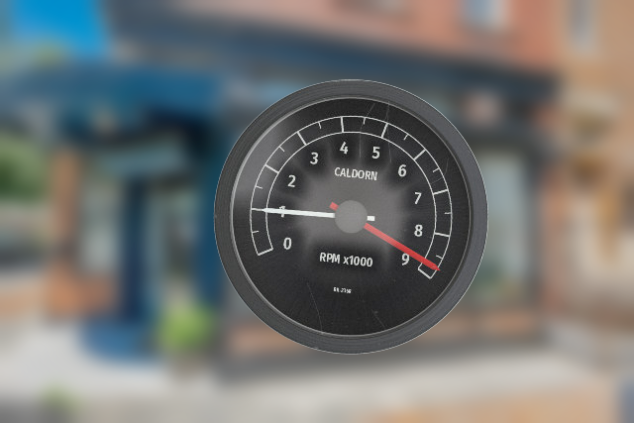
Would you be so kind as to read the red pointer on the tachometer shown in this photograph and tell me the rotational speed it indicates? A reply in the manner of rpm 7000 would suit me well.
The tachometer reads rpm 8750
